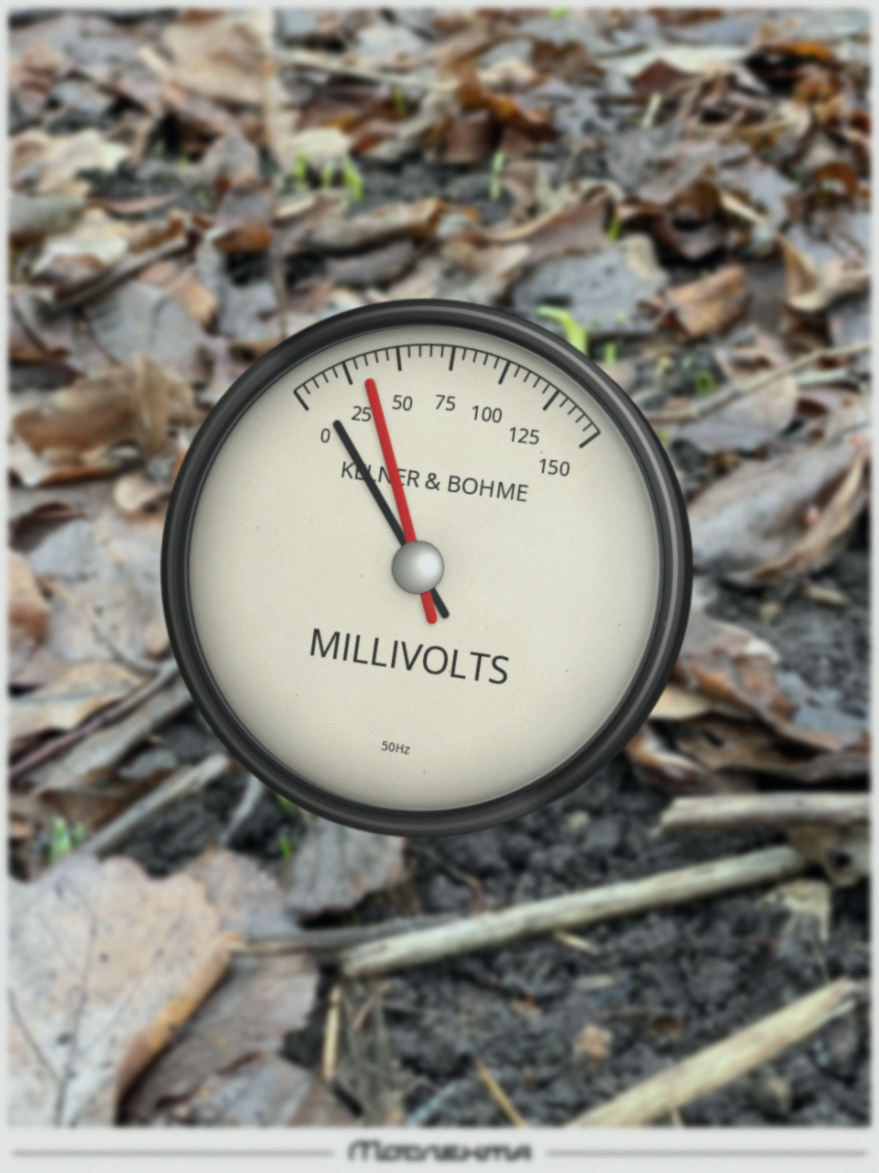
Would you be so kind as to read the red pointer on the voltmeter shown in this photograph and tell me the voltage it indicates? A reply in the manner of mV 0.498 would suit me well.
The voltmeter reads mV 35
